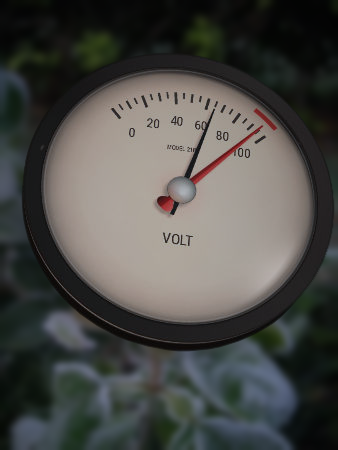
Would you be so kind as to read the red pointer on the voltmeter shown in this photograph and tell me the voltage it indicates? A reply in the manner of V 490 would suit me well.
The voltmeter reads V 95
